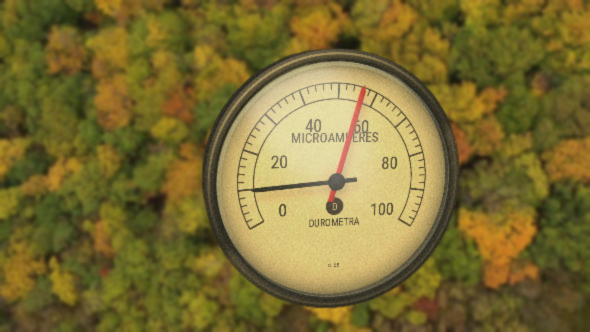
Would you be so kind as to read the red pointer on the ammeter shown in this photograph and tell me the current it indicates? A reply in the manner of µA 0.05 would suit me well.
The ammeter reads µA 56
